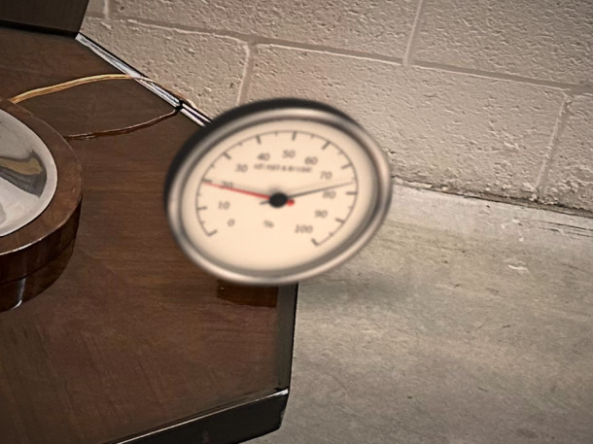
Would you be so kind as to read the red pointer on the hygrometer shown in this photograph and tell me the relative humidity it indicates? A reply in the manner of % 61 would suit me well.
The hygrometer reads % 20
